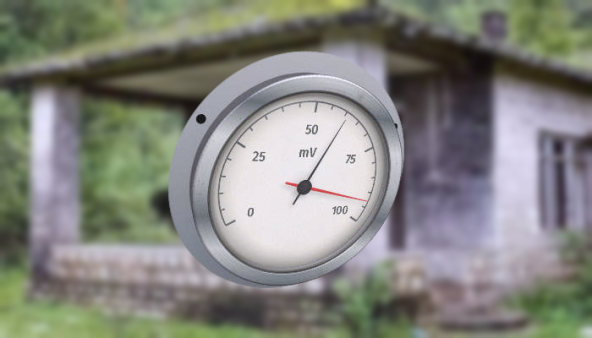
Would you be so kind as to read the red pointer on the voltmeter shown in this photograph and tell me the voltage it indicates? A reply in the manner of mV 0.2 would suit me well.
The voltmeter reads mV 92.5
